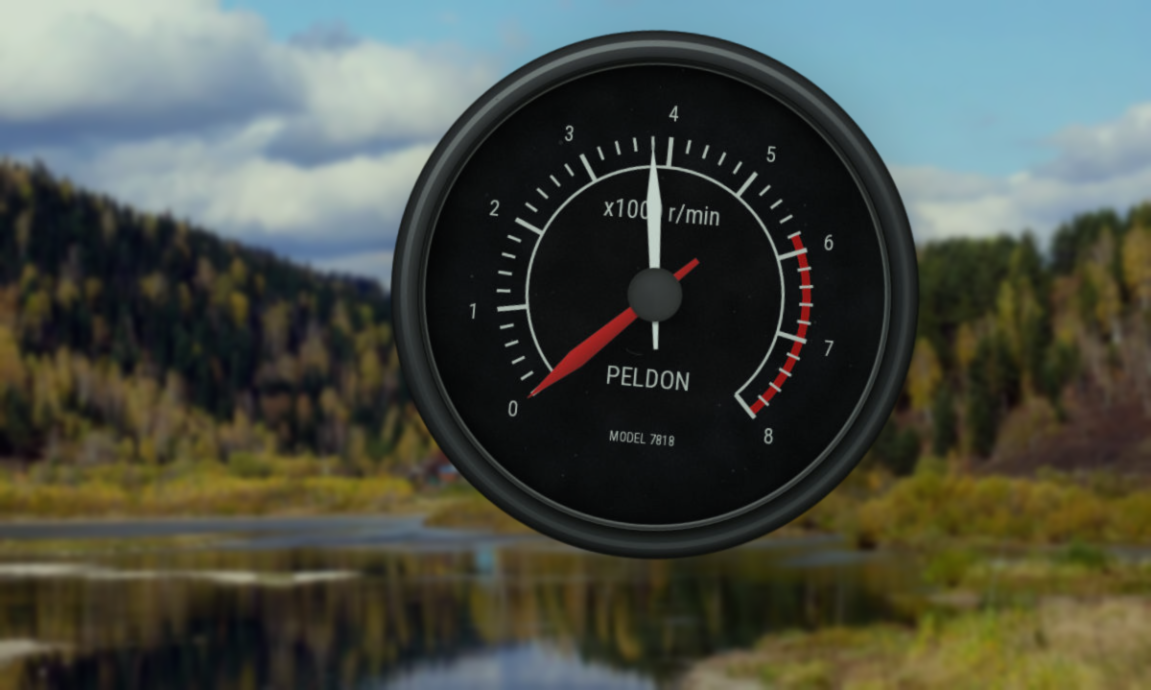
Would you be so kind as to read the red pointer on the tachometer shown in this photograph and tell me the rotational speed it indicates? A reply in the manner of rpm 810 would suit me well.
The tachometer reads rpm 0
